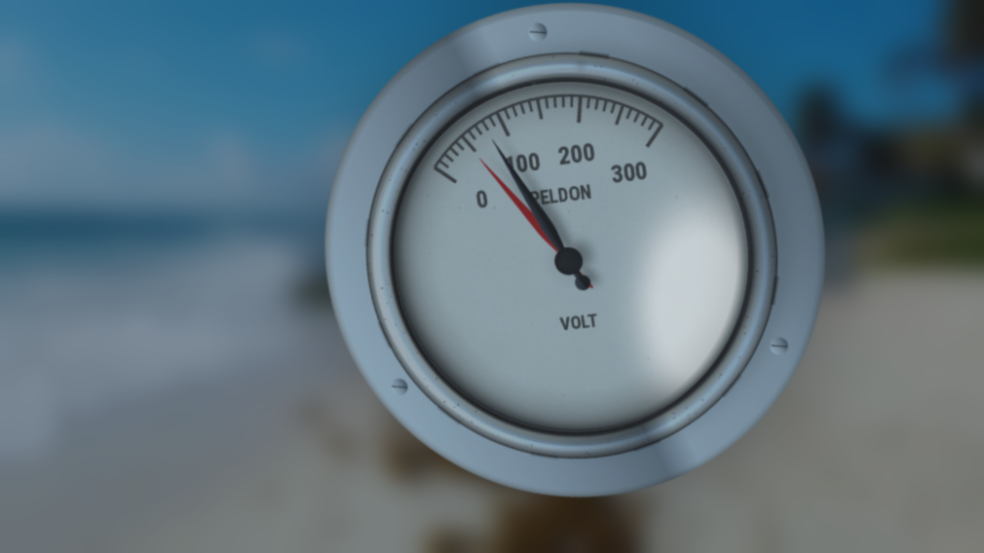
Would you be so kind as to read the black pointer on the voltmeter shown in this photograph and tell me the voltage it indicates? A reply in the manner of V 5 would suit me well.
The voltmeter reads V 80
